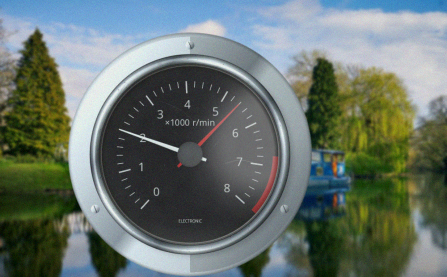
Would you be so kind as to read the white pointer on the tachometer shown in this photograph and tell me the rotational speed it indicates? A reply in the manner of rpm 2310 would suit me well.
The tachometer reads rpm 2000
